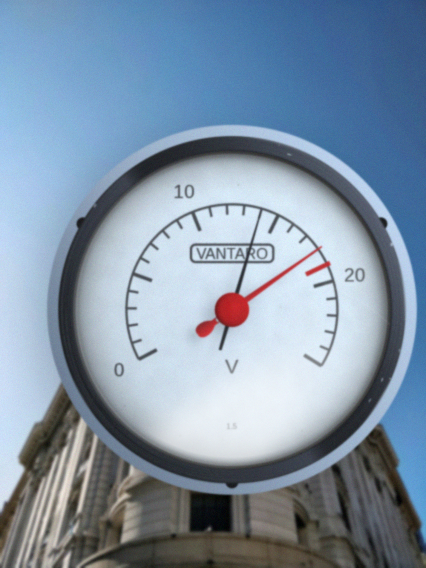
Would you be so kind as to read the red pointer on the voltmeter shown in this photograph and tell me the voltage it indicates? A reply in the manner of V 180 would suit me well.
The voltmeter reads V 18
